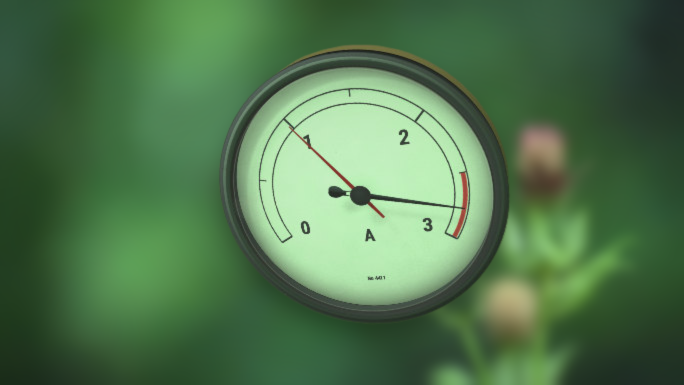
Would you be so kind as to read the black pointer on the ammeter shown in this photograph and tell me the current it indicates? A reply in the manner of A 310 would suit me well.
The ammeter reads A 2.75
